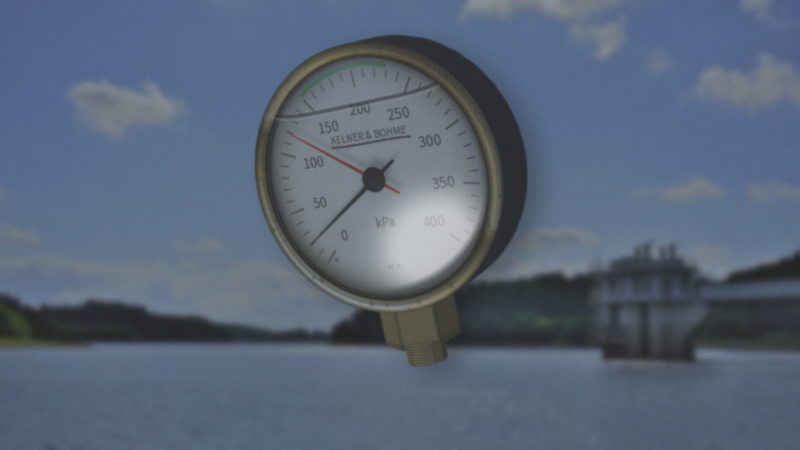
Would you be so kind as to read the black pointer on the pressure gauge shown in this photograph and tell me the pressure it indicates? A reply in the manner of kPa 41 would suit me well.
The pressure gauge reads kPa 20
